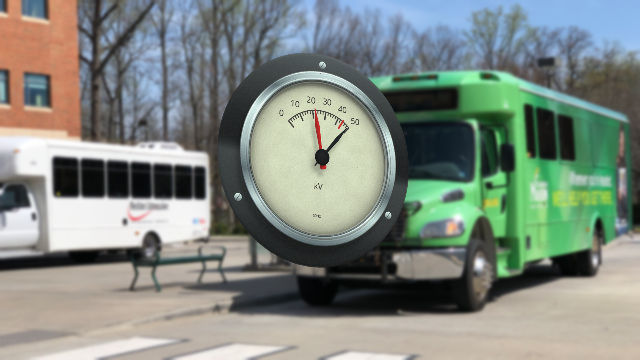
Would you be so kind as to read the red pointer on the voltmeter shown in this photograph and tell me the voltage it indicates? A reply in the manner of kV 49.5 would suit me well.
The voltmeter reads kV 20
